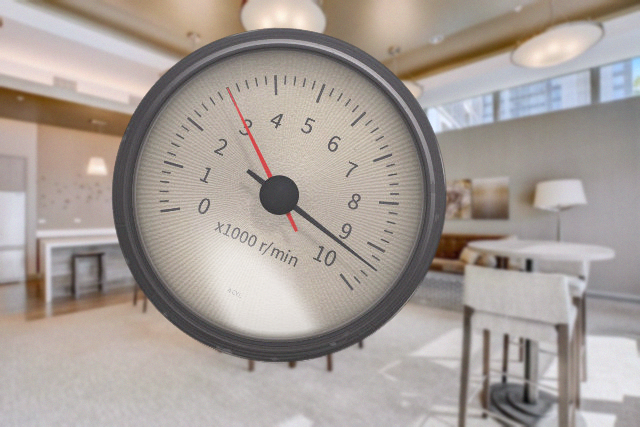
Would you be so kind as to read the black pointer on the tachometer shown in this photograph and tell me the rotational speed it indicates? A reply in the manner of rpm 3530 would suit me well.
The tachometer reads rpm 9400
